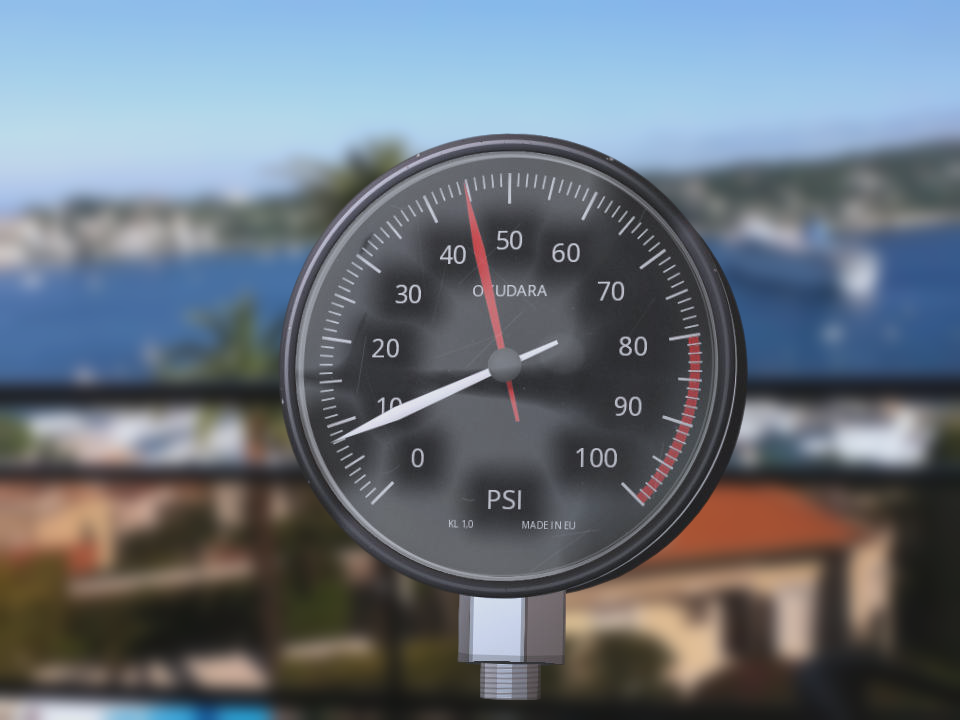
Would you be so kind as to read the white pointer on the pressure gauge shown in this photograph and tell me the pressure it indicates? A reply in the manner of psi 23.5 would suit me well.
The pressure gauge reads psi 8
